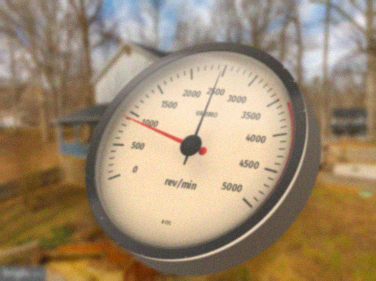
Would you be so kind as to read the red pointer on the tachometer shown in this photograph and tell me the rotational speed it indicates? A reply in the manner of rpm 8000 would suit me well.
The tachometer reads rpm 900
